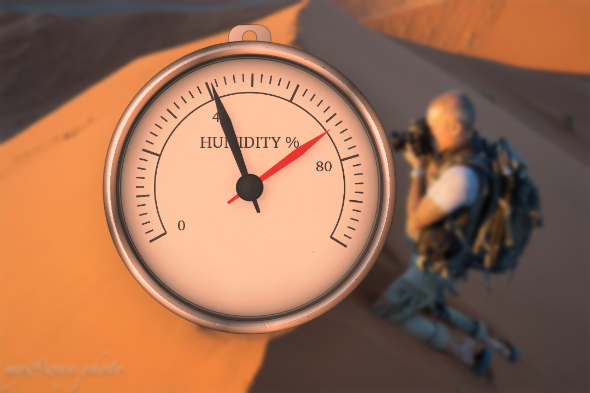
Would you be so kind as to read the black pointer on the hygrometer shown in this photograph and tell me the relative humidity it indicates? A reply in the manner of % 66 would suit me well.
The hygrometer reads % 41
